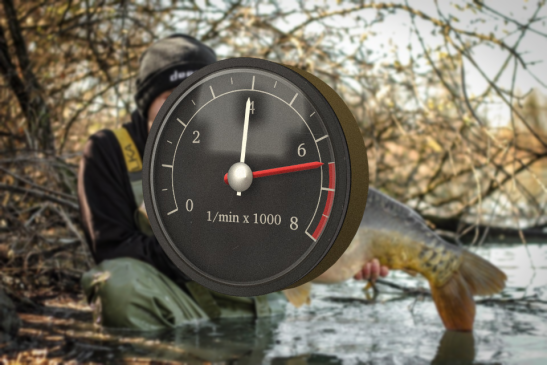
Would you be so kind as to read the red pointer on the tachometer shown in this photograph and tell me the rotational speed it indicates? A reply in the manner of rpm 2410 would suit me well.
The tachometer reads rpm 6500
